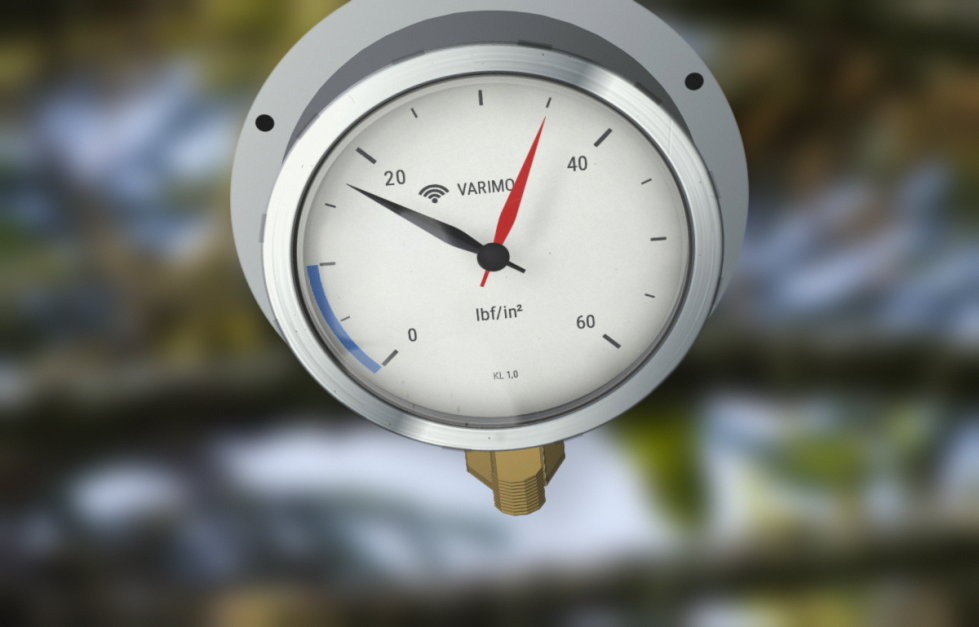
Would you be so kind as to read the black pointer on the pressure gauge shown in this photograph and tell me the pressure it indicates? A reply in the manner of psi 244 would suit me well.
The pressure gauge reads psi 17.5
